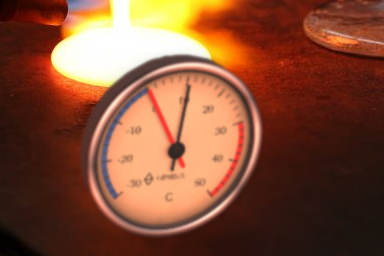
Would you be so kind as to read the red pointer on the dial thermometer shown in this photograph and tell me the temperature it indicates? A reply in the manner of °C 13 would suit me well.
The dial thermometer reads °C 0
